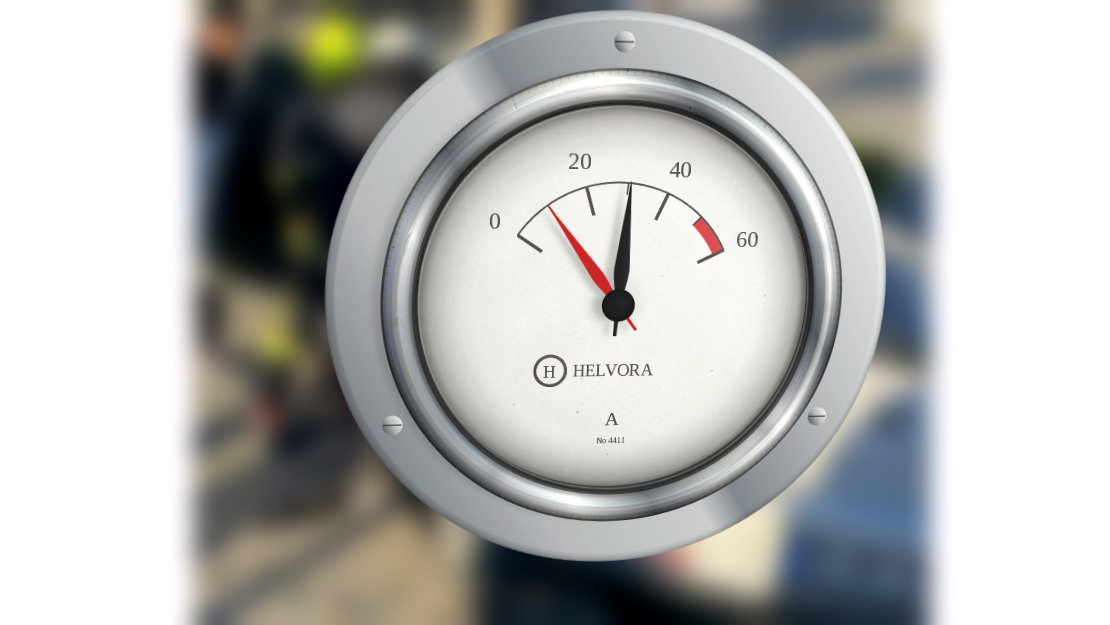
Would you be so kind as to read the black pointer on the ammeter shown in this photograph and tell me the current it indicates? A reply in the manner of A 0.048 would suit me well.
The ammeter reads A 30
